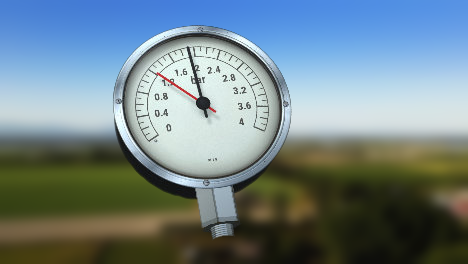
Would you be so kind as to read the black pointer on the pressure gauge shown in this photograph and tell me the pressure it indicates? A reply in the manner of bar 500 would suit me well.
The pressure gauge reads bar 1.9
